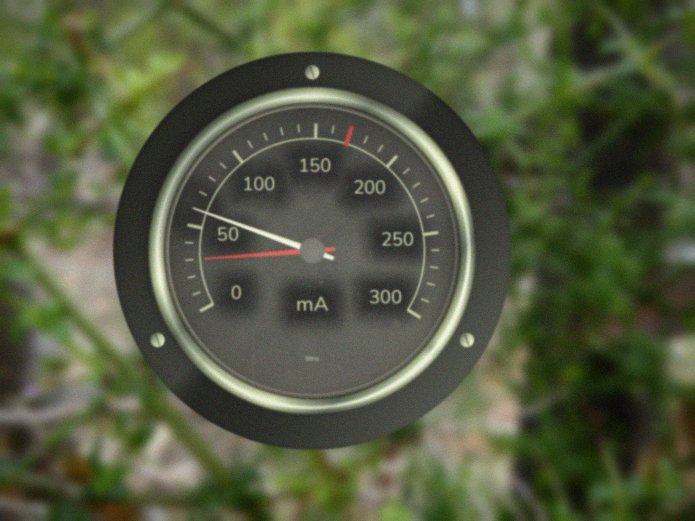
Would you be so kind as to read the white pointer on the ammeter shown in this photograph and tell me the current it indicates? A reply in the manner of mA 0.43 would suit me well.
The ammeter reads mA 60
